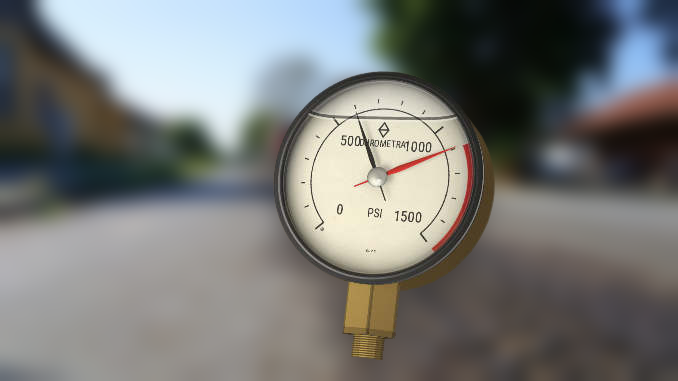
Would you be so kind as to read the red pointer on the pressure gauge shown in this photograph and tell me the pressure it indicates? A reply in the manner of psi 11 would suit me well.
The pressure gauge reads psi 1100
